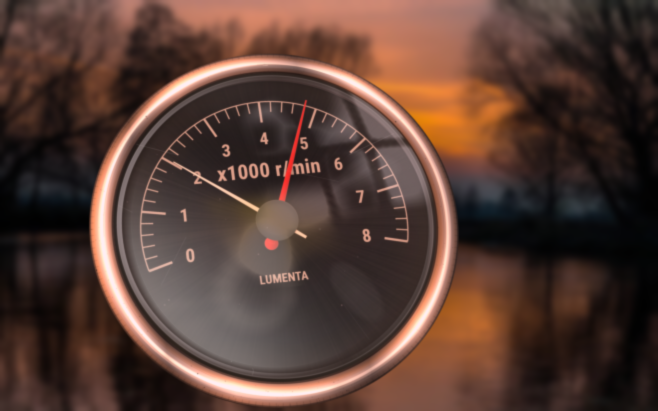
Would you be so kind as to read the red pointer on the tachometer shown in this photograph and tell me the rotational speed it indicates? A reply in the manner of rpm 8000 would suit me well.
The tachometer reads rpm 4800
